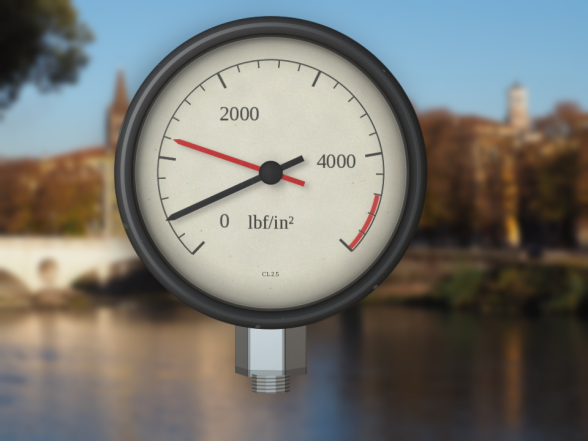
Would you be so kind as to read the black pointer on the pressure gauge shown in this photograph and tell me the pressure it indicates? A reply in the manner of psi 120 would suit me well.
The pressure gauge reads psi 400
